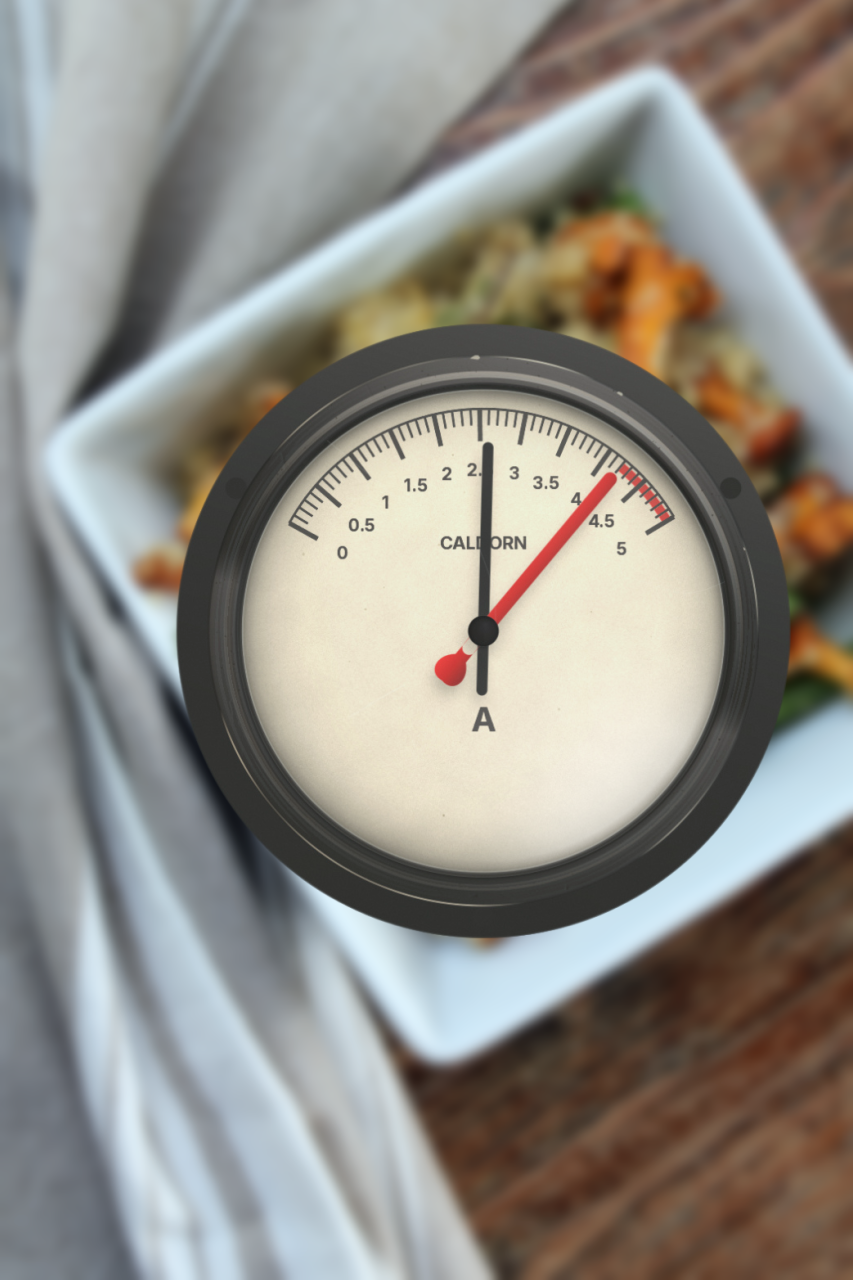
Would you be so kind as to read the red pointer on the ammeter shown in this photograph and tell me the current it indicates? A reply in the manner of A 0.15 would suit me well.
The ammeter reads A 4.2
